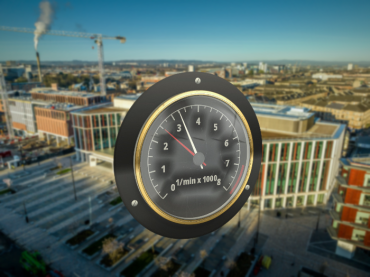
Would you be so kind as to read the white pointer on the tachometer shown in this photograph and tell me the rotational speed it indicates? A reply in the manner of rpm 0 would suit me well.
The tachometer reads rpm 3250
